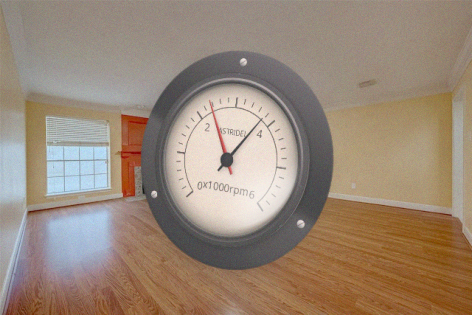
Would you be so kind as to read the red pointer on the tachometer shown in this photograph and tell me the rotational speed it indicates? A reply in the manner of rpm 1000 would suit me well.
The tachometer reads rpm 2400
